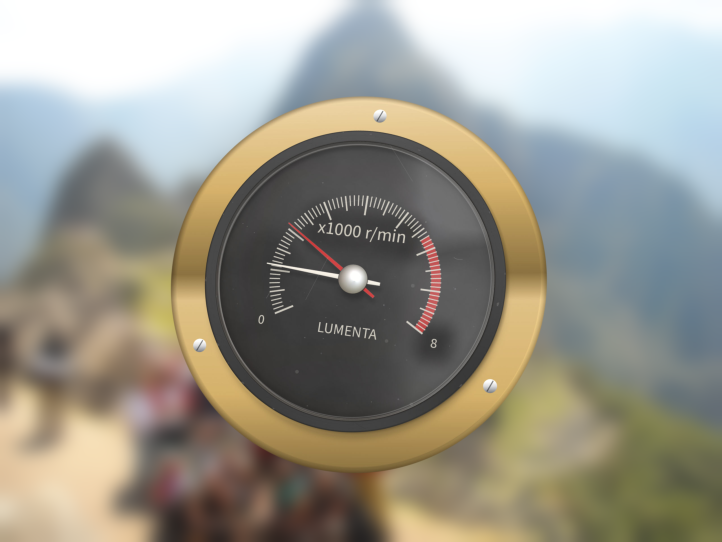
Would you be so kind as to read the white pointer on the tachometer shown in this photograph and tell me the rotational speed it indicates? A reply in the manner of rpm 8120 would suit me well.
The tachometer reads rpm 1100
